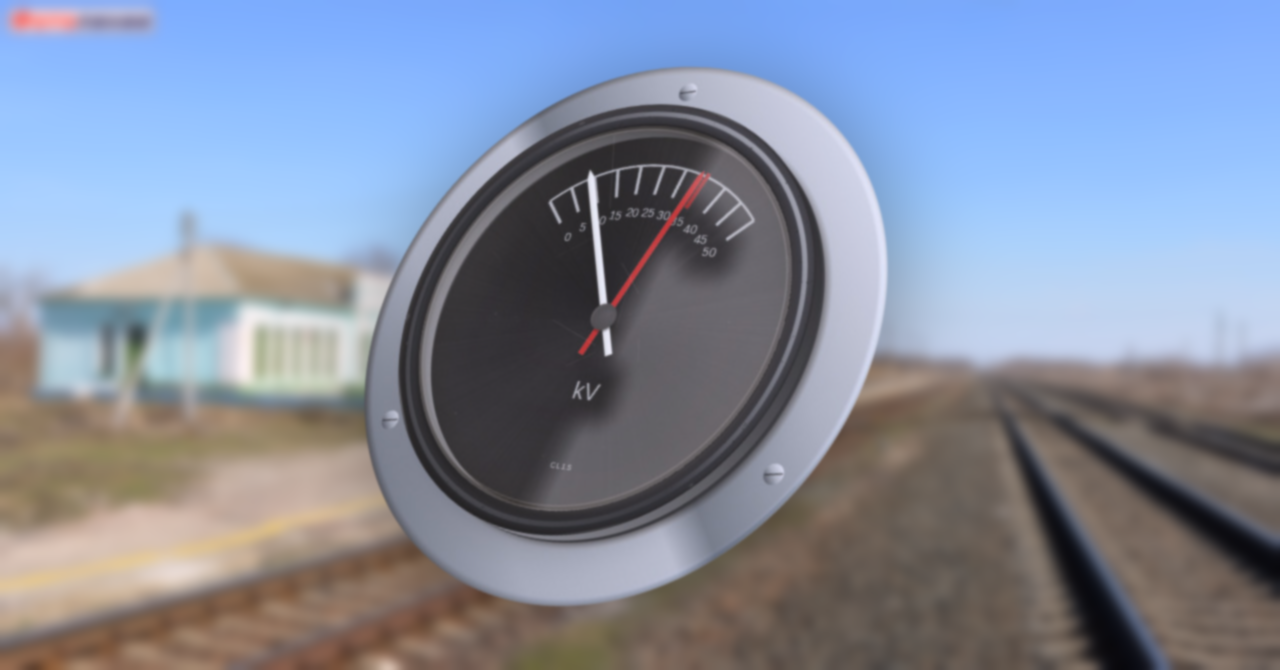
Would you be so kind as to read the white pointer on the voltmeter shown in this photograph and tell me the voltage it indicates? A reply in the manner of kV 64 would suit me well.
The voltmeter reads kV 10
